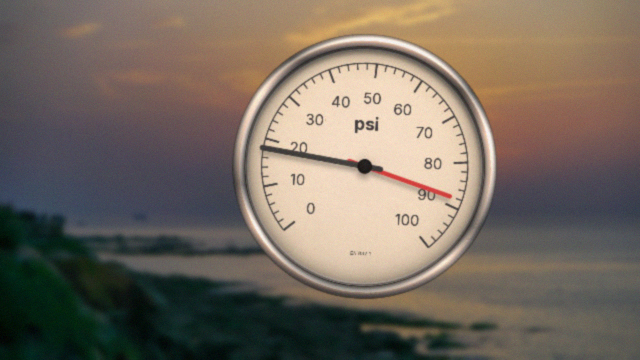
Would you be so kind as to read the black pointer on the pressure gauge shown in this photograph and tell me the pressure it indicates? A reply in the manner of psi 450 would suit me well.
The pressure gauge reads psi 18
